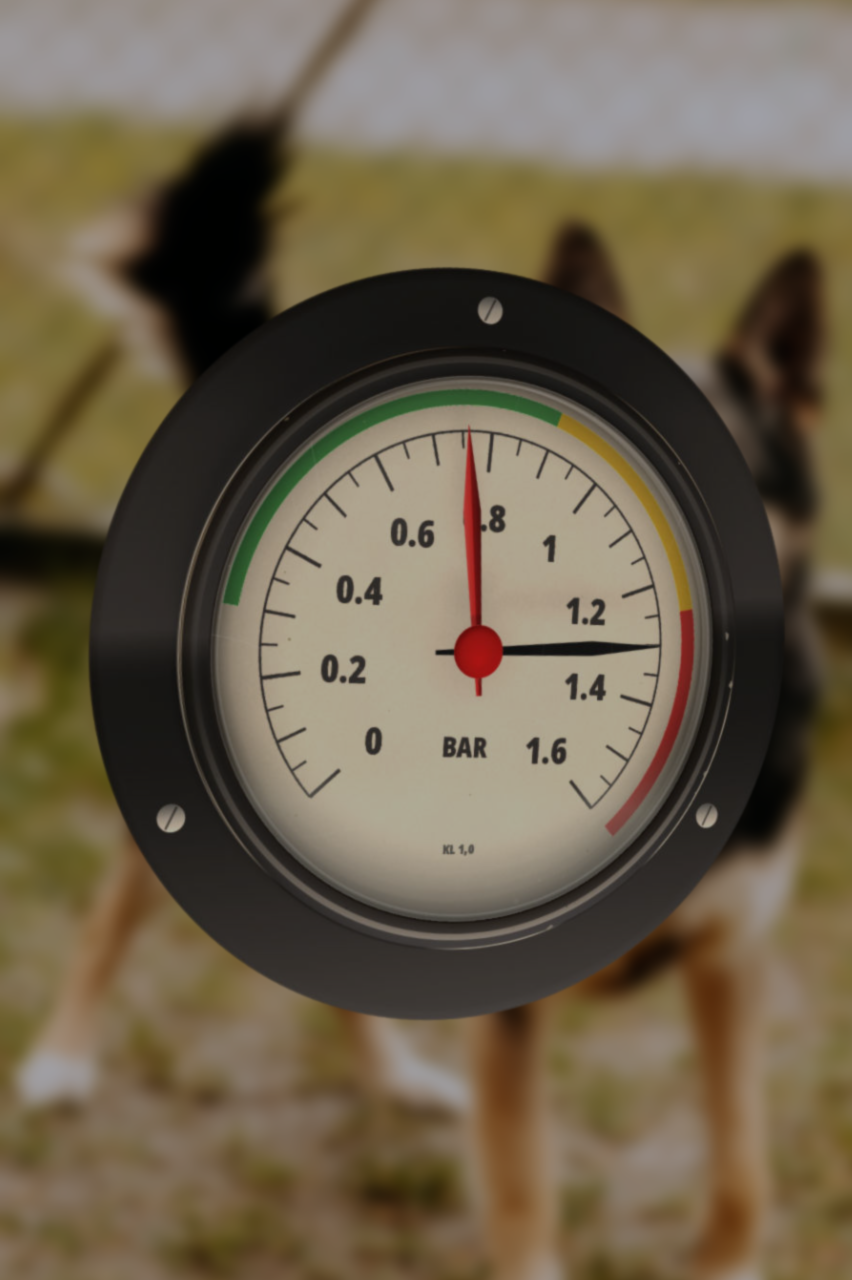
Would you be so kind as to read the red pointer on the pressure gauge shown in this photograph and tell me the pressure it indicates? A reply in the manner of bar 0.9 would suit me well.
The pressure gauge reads bar 0.75
